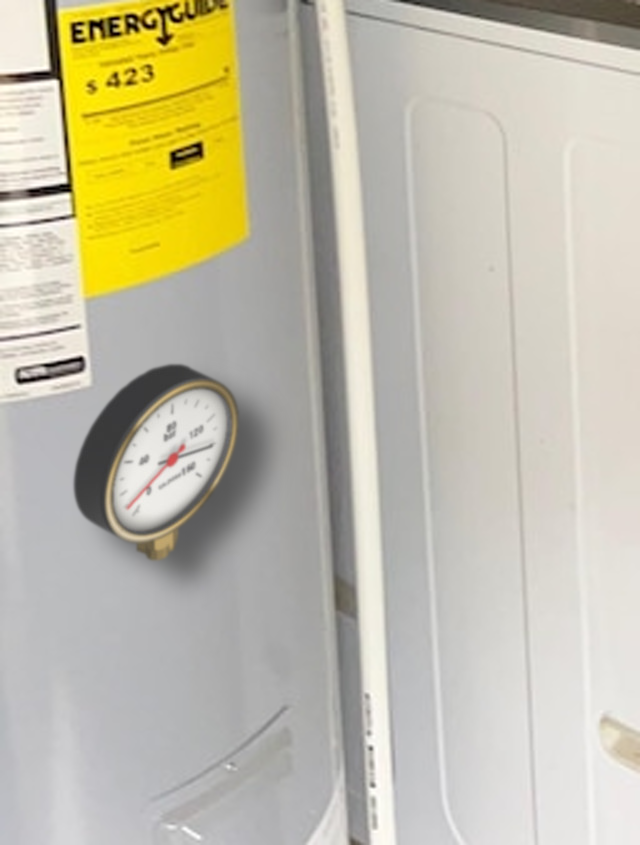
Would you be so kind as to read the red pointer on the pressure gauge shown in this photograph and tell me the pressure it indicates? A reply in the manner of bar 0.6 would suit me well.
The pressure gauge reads bar 10
